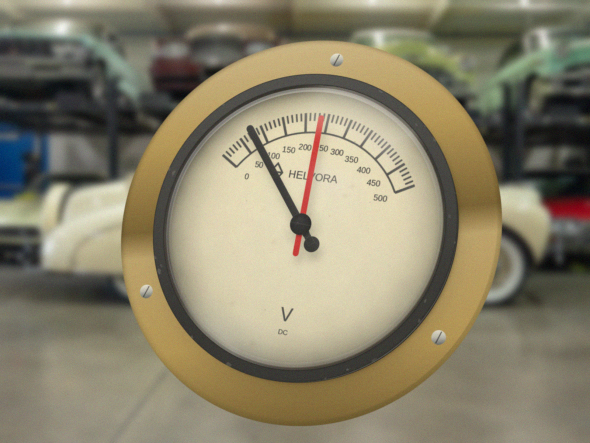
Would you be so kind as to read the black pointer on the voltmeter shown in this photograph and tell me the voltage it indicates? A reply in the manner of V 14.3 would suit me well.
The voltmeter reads V 80
